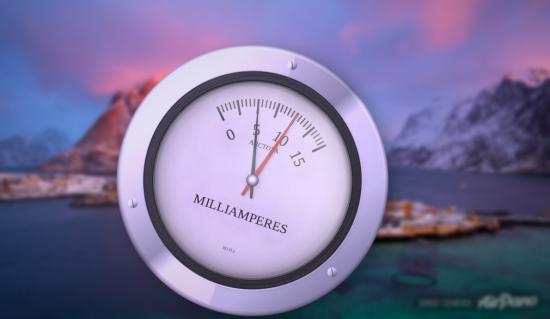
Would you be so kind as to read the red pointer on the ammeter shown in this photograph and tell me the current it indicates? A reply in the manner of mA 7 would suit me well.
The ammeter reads mA 10
